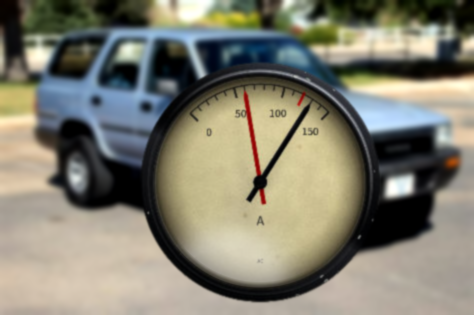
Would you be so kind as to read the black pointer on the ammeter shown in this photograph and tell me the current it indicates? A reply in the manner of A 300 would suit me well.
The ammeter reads A 130
